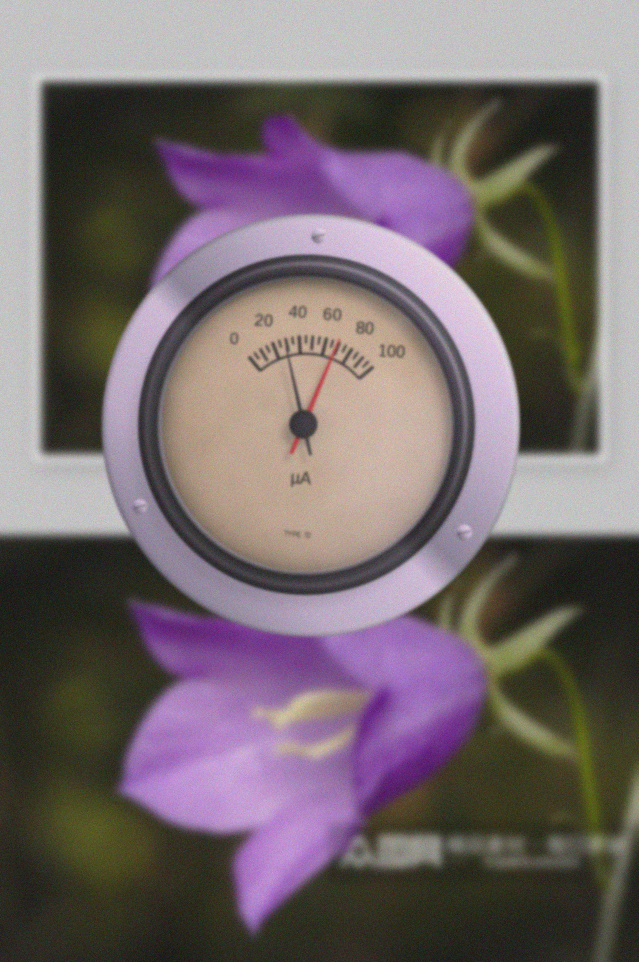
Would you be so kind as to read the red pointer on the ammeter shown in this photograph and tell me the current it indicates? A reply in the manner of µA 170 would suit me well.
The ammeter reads µA 70
